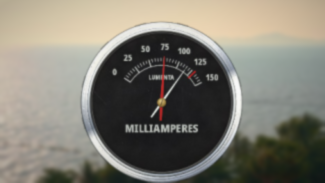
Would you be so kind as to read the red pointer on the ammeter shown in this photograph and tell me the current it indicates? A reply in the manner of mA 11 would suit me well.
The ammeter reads mA 75
